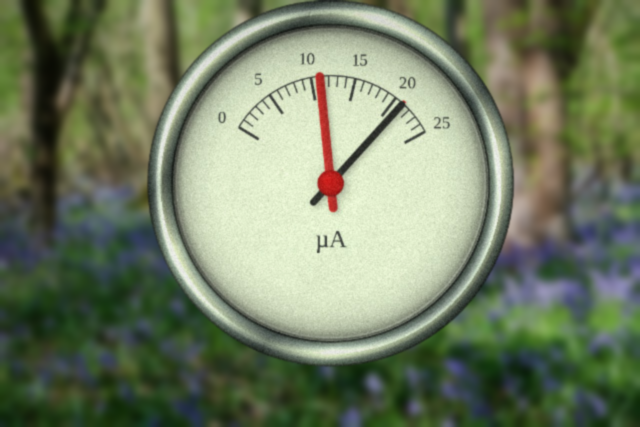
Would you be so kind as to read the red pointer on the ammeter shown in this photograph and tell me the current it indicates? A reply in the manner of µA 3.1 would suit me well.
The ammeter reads µA 11
